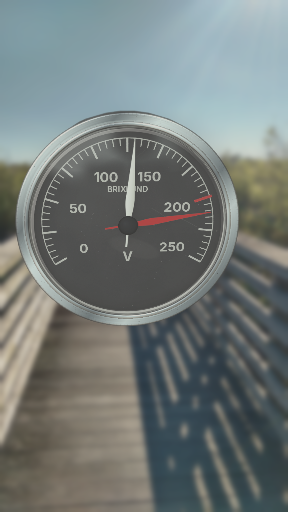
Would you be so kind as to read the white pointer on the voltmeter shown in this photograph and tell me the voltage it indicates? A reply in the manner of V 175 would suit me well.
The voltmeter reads V 130
